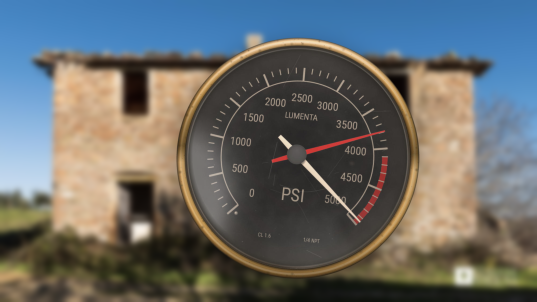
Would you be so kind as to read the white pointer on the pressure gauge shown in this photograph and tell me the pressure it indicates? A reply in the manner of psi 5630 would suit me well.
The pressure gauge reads psi 4950
